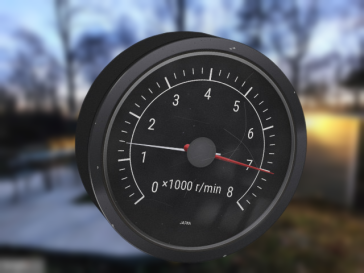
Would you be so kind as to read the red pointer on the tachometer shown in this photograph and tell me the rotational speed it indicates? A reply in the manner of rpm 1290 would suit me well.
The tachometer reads rpm 7000
